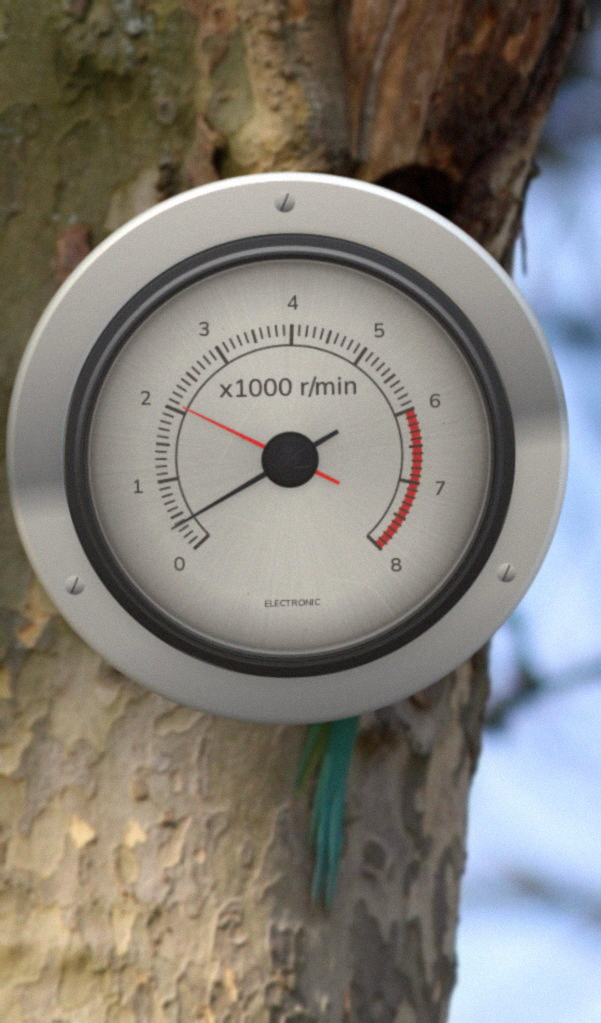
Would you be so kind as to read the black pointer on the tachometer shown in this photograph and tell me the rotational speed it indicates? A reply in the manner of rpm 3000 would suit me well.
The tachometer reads rpm 400
